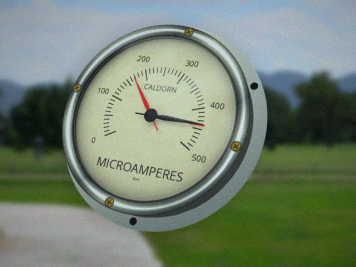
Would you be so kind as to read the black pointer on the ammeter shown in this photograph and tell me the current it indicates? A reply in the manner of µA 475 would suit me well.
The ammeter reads µA 440
